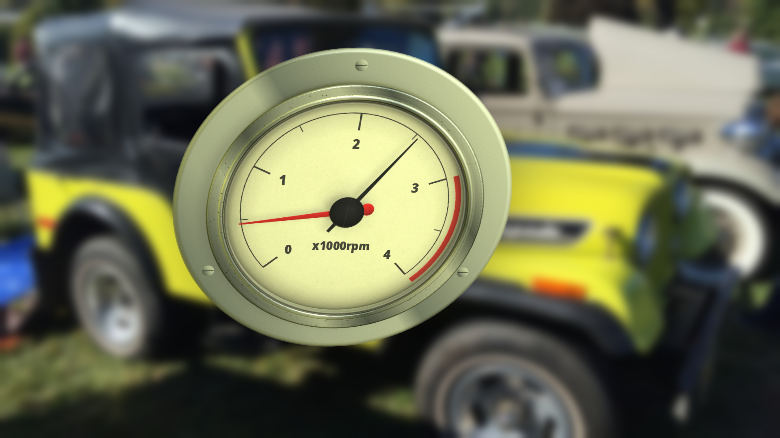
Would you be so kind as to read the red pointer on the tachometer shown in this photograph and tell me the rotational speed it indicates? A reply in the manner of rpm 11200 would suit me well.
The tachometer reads rpm 500
